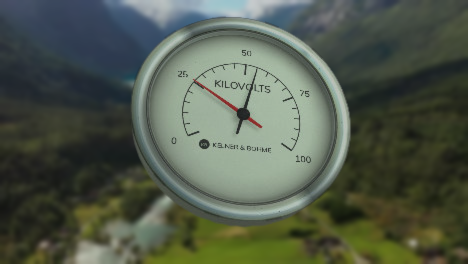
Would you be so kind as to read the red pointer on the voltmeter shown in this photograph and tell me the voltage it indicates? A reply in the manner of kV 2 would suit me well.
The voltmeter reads kV 25
